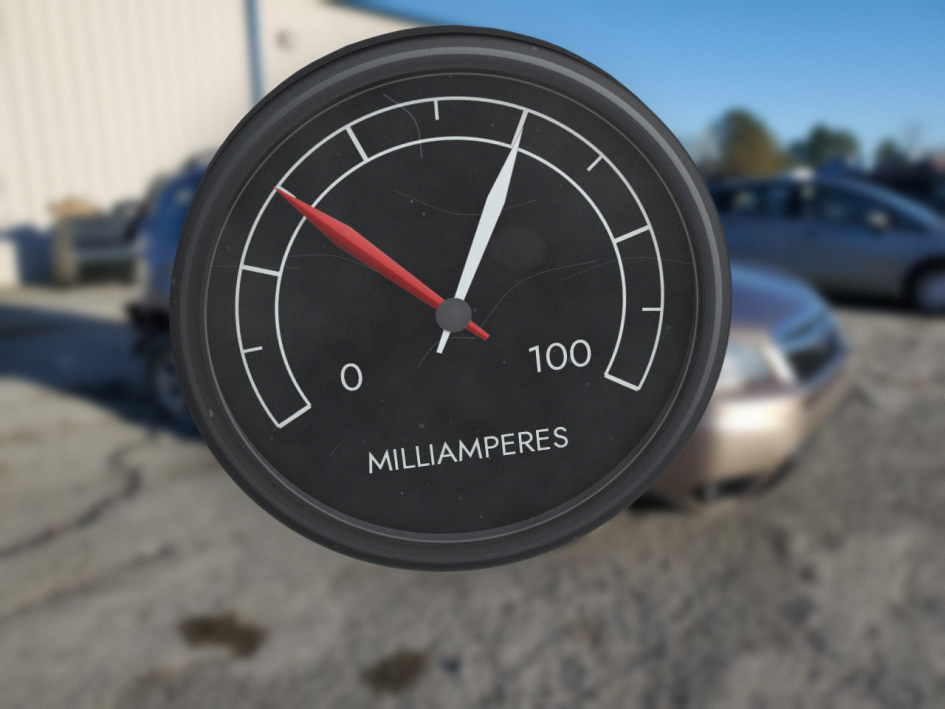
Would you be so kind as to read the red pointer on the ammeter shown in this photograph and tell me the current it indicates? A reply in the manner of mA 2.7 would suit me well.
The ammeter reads mA 30
